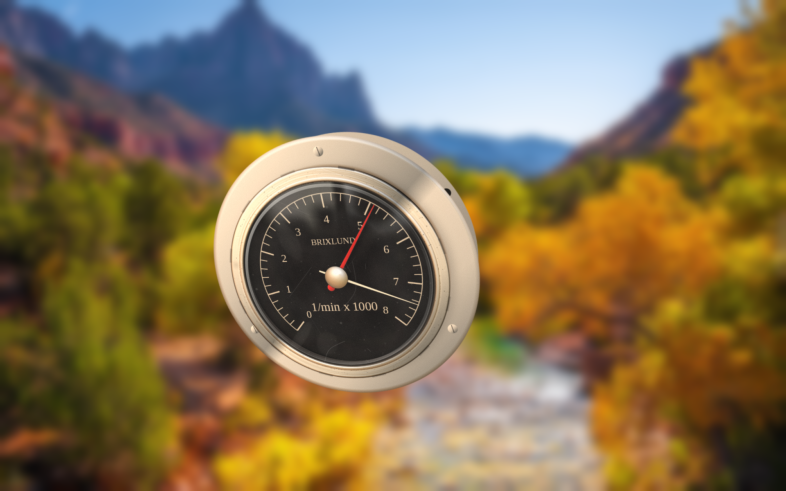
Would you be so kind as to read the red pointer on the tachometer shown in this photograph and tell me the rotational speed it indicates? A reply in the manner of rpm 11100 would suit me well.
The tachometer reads rpm 5100
